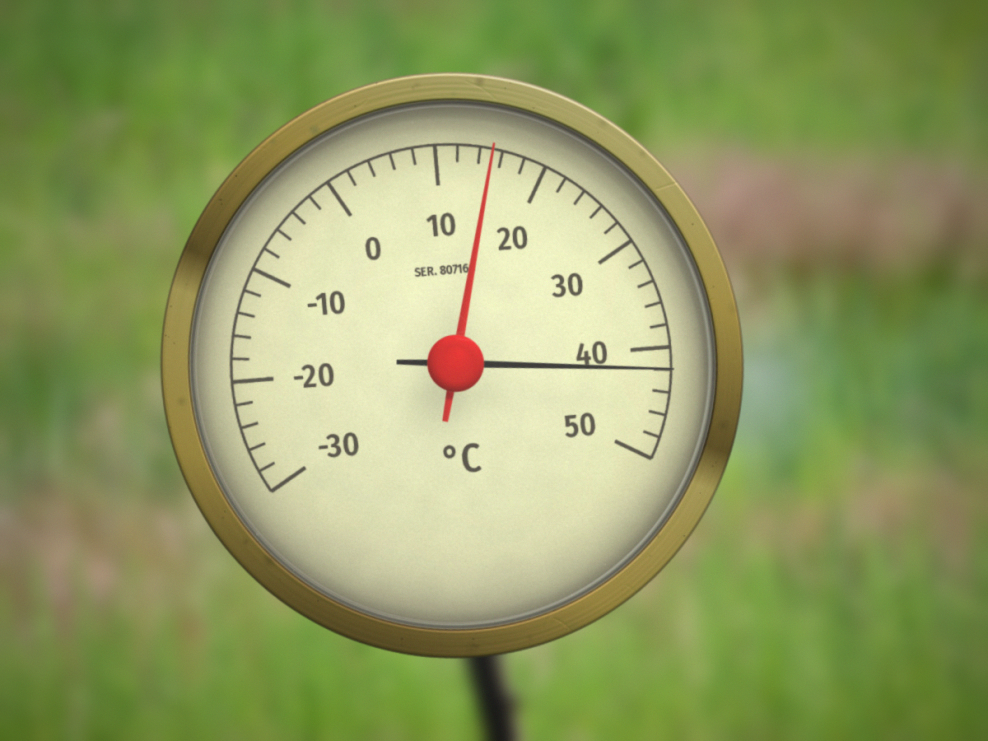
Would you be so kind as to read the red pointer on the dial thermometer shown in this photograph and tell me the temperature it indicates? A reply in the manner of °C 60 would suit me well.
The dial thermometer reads °C 15
